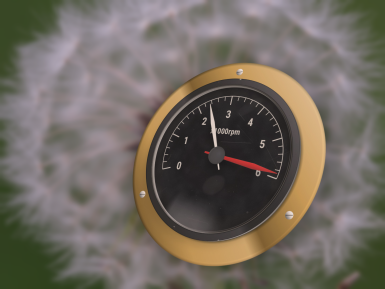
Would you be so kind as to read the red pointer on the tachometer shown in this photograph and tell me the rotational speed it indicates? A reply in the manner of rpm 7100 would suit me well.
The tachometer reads rpm 5900
